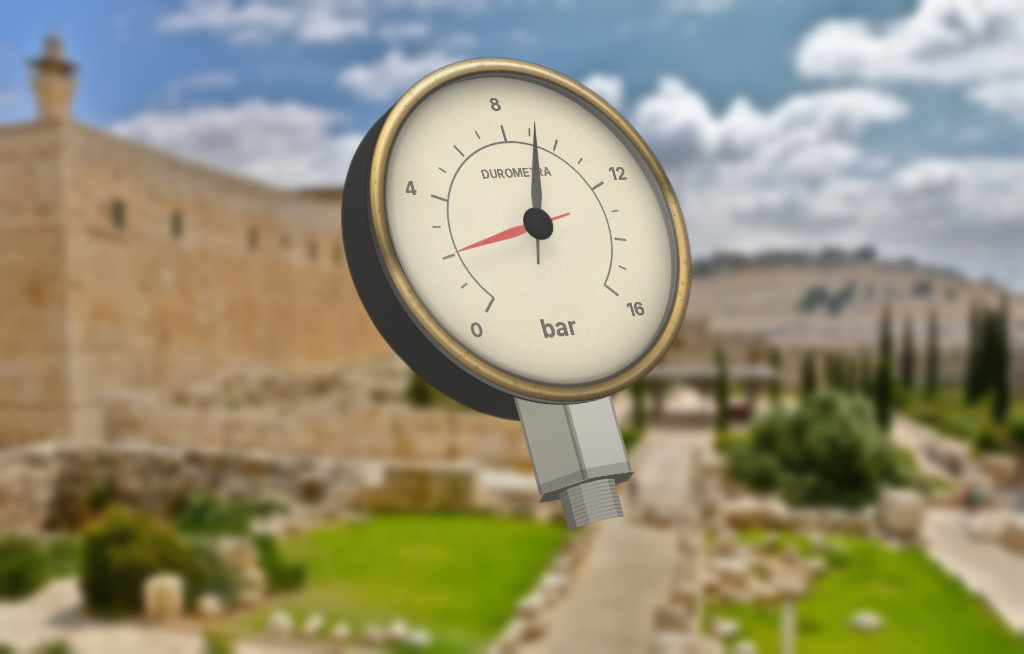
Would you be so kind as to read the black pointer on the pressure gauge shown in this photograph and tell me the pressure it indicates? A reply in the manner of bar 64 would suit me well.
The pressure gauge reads bar 9
